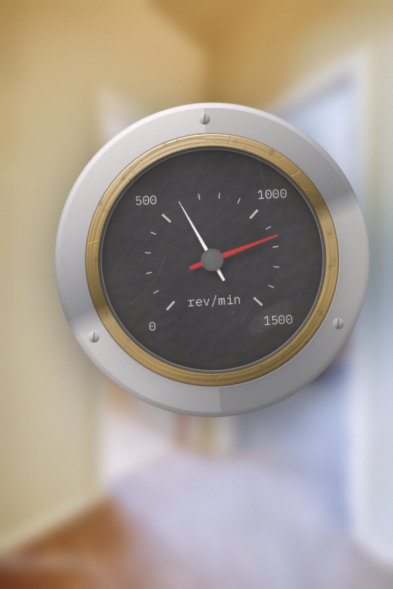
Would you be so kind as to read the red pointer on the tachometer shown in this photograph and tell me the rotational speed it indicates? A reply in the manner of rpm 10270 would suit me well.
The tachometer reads rpm 1150
